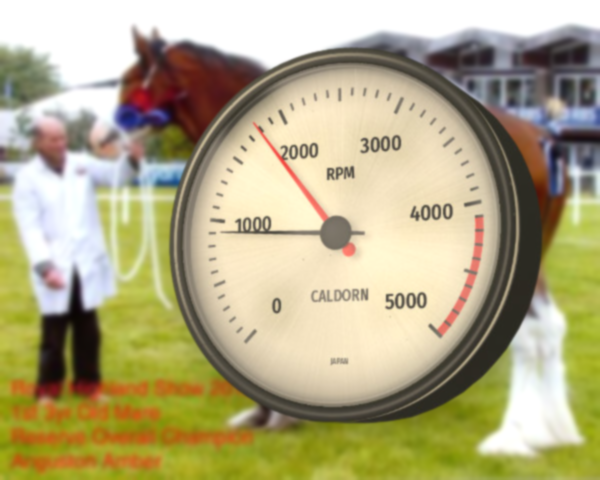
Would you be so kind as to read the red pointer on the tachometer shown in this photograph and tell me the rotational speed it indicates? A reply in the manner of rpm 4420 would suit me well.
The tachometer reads rpm 1800
